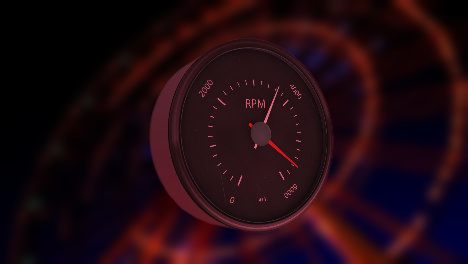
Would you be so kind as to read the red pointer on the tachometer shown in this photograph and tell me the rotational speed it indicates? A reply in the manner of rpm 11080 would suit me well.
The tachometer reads rpm 5600
